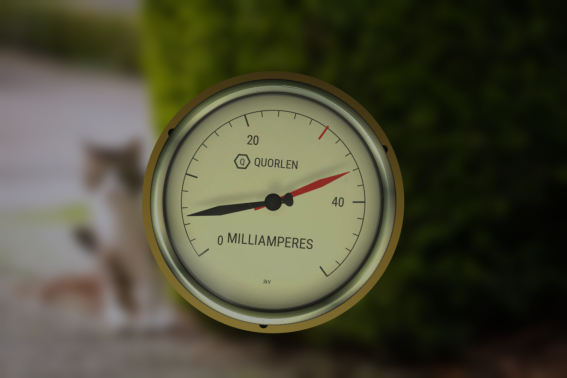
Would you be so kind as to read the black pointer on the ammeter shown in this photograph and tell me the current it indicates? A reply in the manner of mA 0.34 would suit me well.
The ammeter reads mA 5
